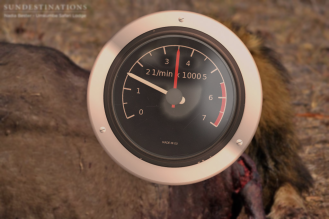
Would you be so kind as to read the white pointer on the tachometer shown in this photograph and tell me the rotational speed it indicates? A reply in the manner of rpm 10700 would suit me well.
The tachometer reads rpm 1500
